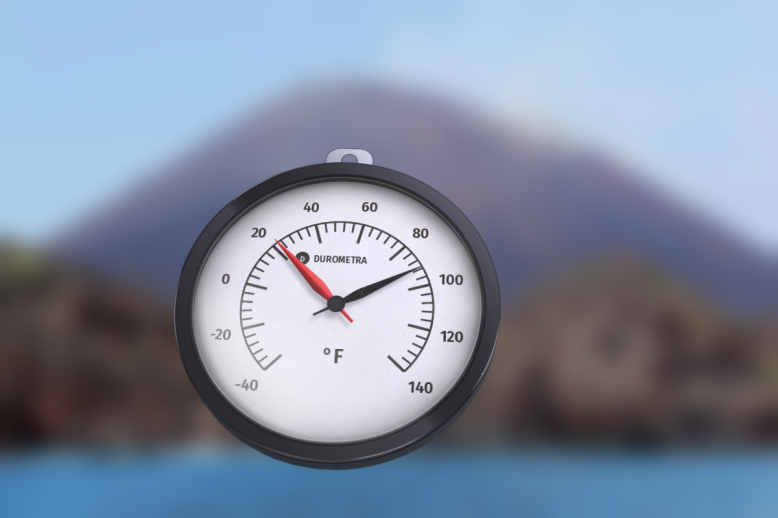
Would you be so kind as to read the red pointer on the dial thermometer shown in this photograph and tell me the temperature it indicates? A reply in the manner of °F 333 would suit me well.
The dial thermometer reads °F 22
